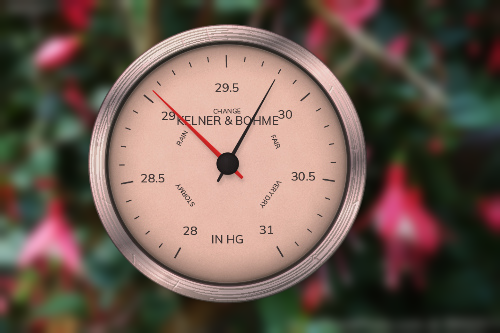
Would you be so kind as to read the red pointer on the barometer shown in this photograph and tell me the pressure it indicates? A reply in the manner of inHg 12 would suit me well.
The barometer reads inHg 29.05
